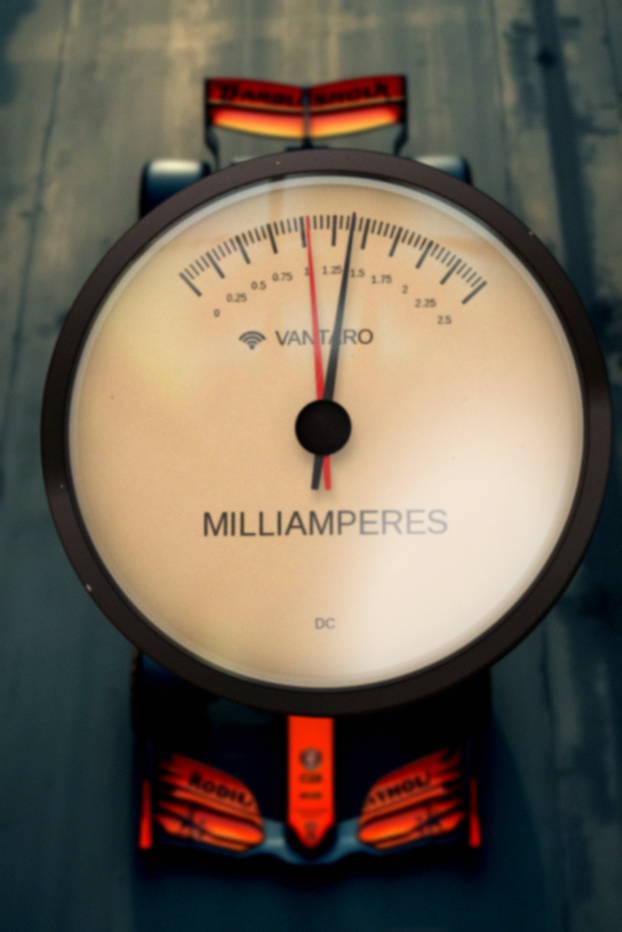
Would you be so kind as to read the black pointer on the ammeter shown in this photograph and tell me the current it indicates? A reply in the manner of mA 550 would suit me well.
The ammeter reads mA 1.4
